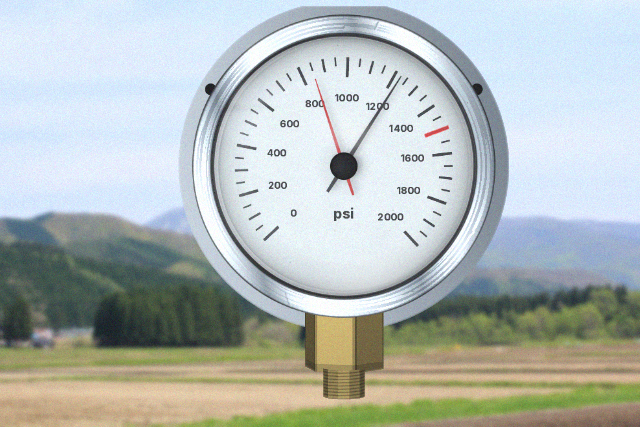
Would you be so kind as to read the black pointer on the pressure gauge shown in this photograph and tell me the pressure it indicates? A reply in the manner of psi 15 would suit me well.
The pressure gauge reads psi 1225
